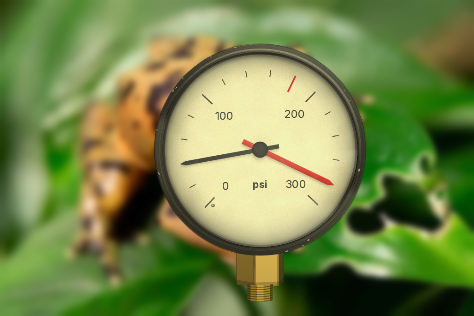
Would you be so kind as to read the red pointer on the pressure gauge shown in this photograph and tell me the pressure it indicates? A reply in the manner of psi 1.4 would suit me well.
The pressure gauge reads psi 280
